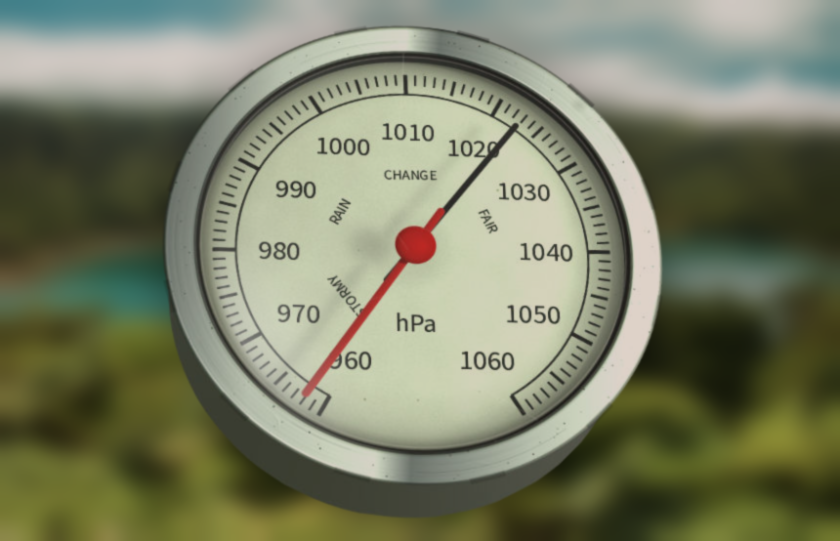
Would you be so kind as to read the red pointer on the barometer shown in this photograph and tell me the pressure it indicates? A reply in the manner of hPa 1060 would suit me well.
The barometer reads hPa 962
